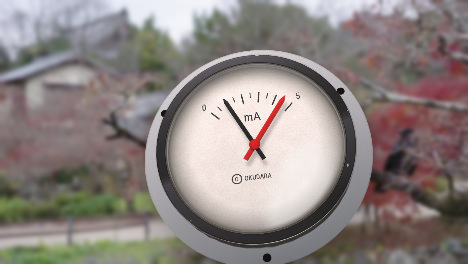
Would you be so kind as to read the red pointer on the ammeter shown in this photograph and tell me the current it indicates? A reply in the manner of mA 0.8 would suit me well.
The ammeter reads mA 4.5
